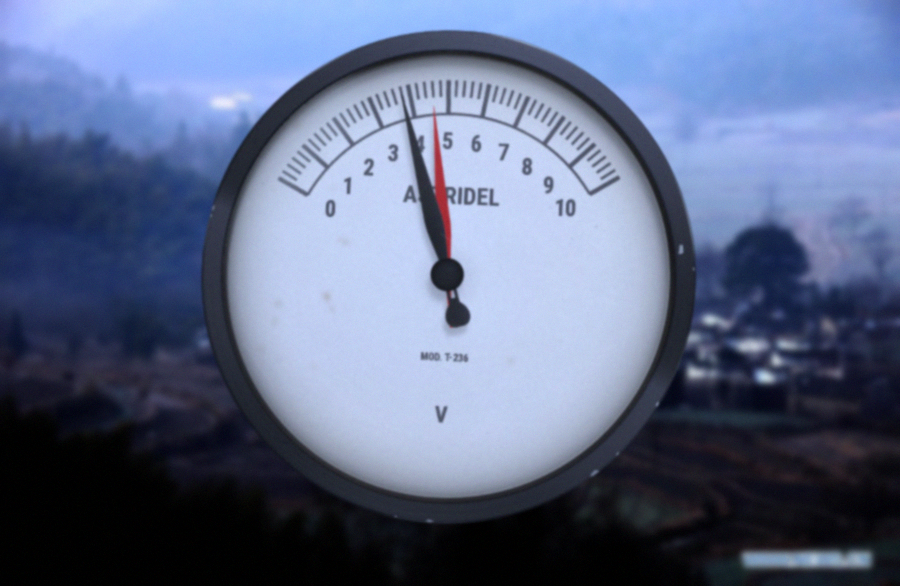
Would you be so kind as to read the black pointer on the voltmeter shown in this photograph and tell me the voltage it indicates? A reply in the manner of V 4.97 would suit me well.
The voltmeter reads V 3.8
